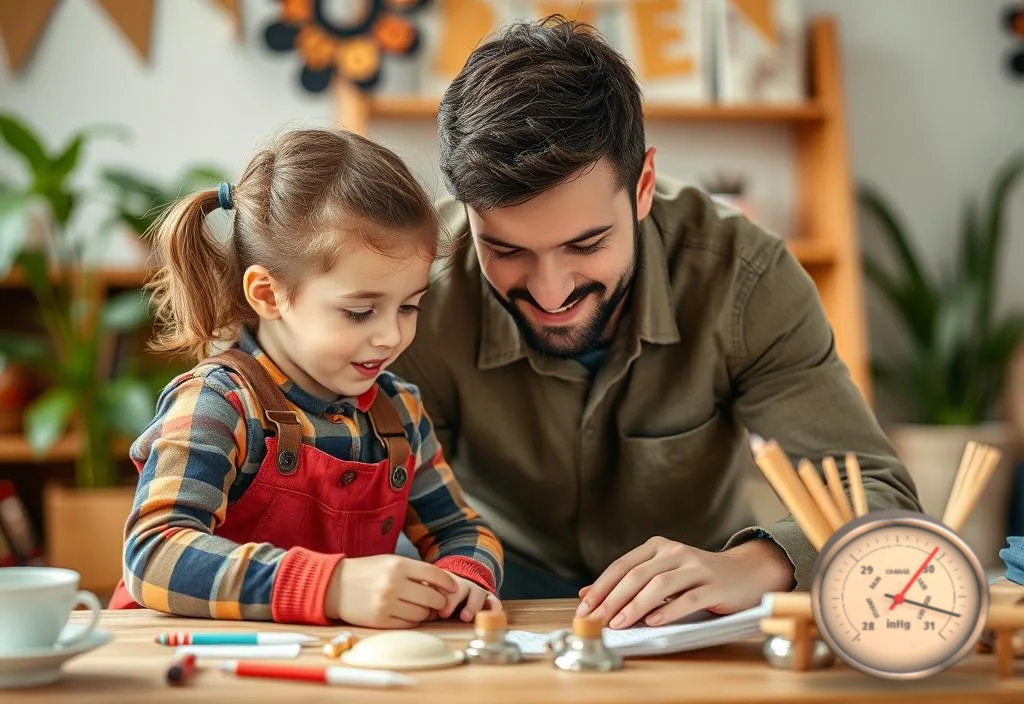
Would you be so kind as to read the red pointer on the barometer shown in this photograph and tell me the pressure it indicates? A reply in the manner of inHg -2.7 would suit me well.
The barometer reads inHg 29.9
